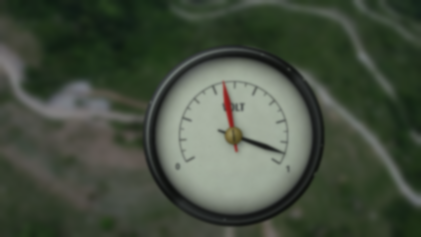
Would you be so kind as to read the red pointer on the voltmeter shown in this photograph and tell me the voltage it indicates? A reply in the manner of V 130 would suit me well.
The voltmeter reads V 0.45
